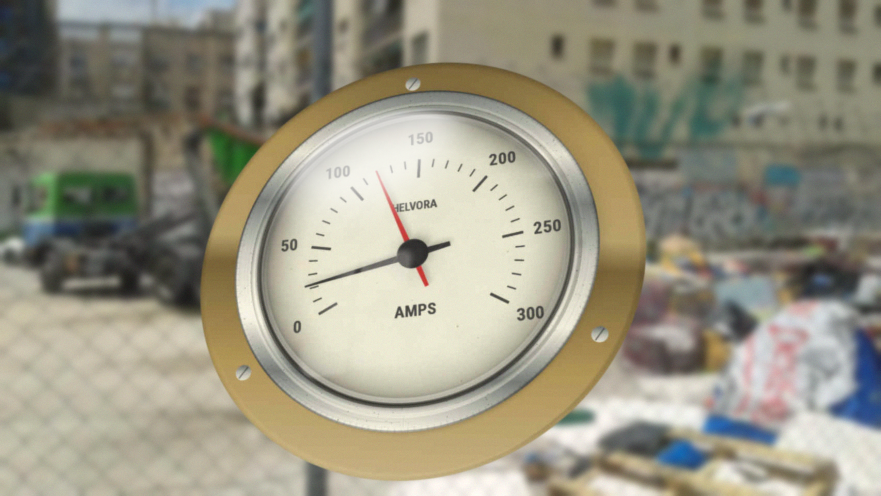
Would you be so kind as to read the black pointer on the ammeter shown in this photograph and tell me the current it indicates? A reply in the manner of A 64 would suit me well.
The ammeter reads A 20
